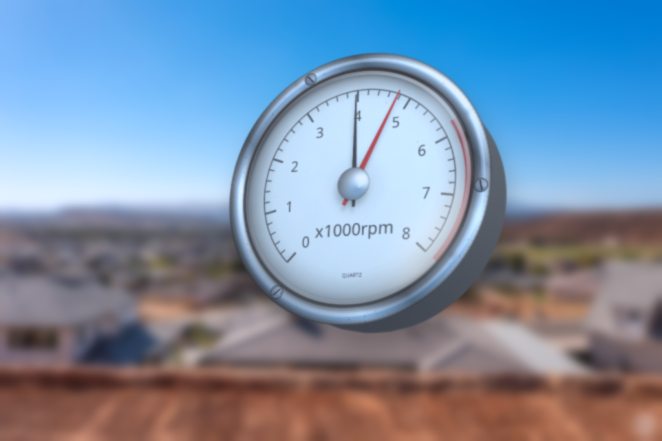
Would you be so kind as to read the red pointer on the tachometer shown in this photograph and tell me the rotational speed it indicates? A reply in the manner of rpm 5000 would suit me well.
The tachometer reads rpm 4800
